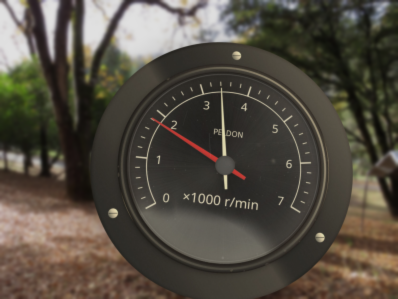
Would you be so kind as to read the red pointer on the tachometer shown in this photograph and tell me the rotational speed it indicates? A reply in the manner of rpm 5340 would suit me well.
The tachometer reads rpm 1800
